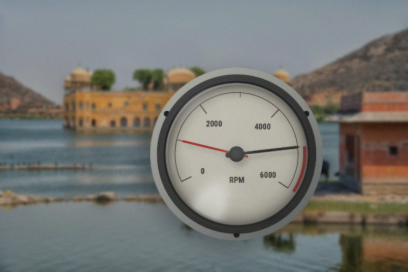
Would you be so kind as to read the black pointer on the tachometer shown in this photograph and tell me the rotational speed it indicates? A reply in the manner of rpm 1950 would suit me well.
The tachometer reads rpm 5000
